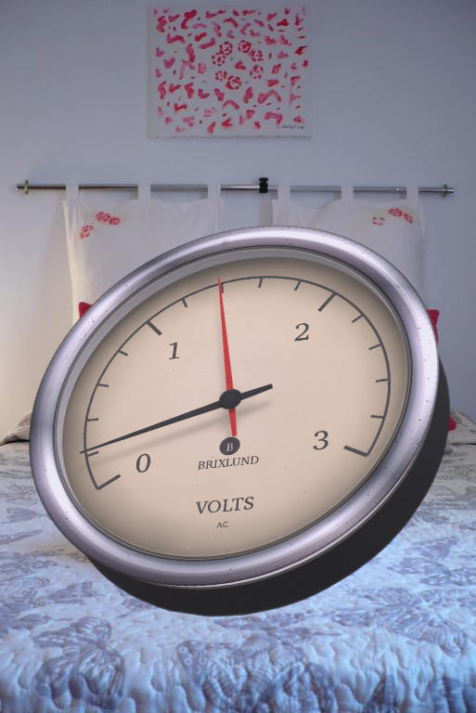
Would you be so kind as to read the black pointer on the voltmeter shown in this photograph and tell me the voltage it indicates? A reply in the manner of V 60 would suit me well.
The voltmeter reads V 0.2
